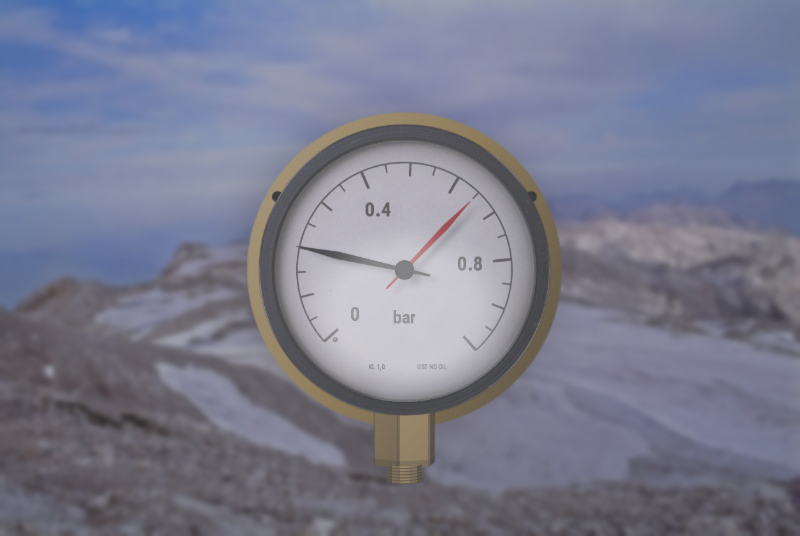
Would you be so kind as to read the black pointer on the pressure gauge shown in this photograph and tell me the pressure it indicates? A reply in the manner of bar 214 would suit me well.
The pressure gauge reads bar 0.2
